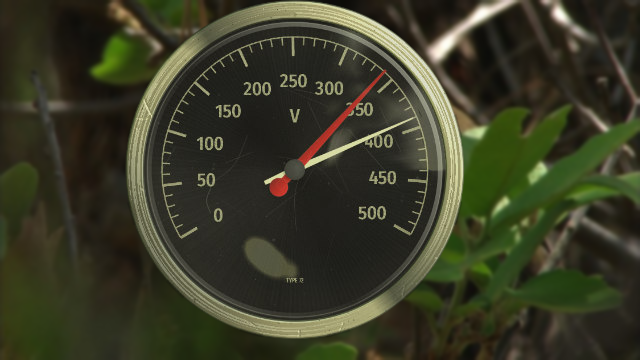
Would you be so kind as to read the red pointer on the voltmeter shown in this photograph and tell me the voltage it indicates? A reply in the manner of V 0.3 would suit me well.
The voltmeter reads V 340
